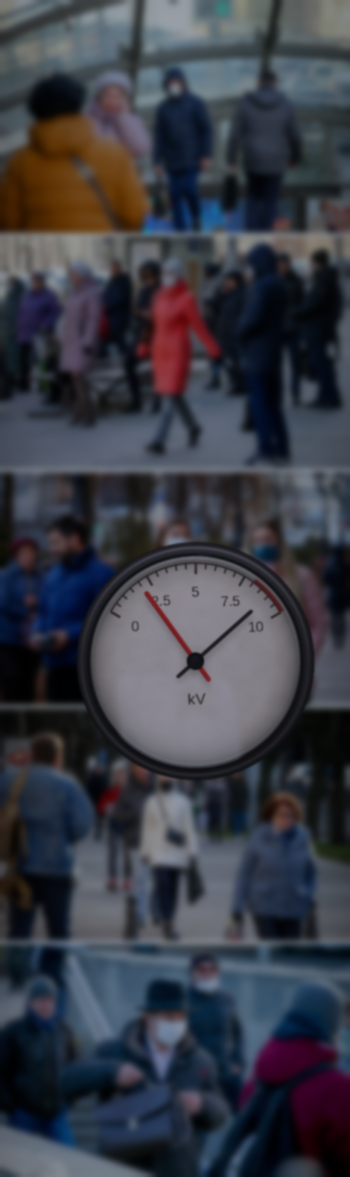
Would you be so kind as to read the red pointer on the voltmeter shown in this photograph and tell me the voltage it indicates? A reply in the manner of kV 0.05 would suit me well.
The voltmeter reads kV 2
